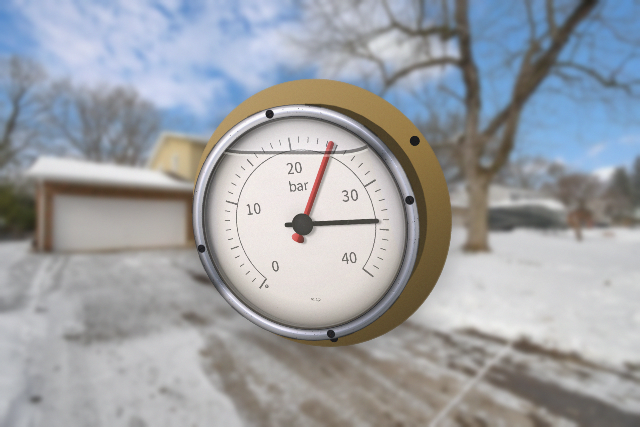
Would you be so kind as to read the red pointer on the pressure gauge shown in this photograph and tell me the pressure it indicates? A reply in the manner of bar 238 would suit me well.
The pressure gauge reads bar 24.5
